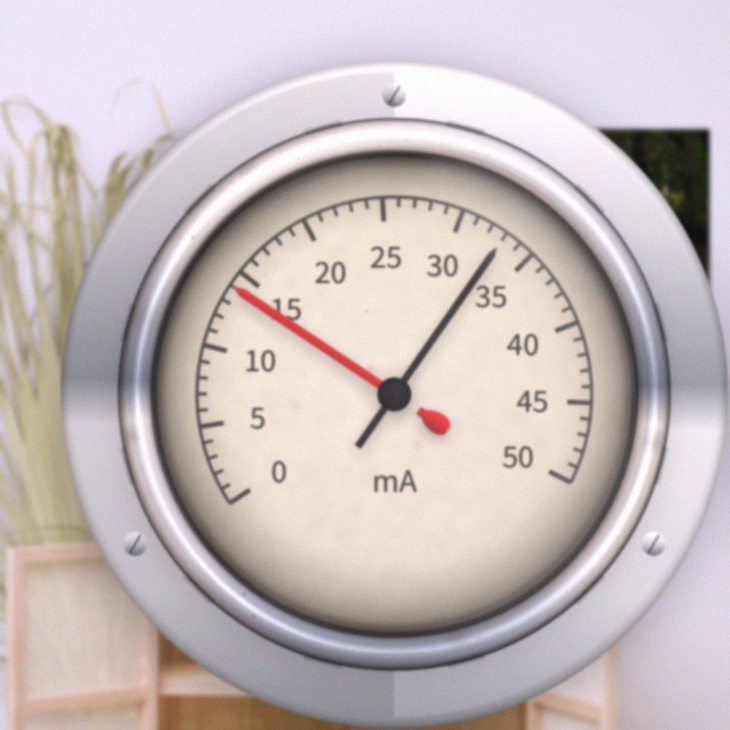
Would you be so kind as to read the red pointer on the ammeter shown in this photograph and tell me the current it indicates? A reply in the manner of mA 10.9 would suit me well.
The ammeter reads mA 14
